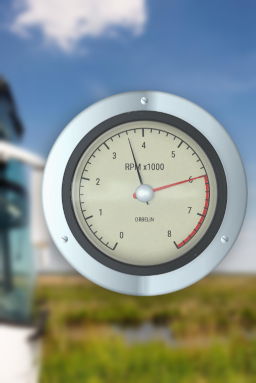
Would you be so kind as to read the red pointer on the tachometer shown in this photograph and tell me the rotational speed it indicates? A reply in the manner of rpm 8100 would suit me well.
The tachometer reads rpm 6000
